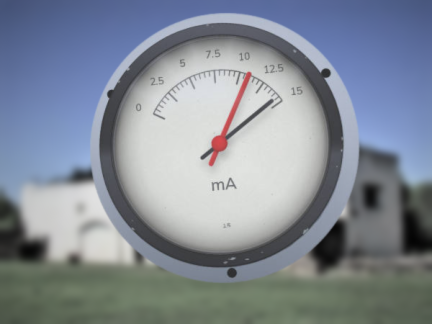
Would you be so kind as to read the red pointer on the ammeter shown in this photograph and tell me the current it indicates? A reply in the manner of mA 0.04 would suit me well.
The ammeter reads mA 11
